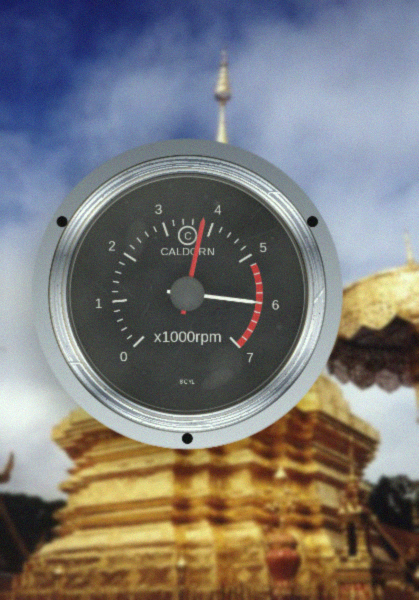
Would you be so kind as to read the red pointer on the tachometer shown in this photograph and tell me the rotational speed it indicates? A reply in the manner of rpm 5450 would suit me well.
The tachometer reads rpm 3800
